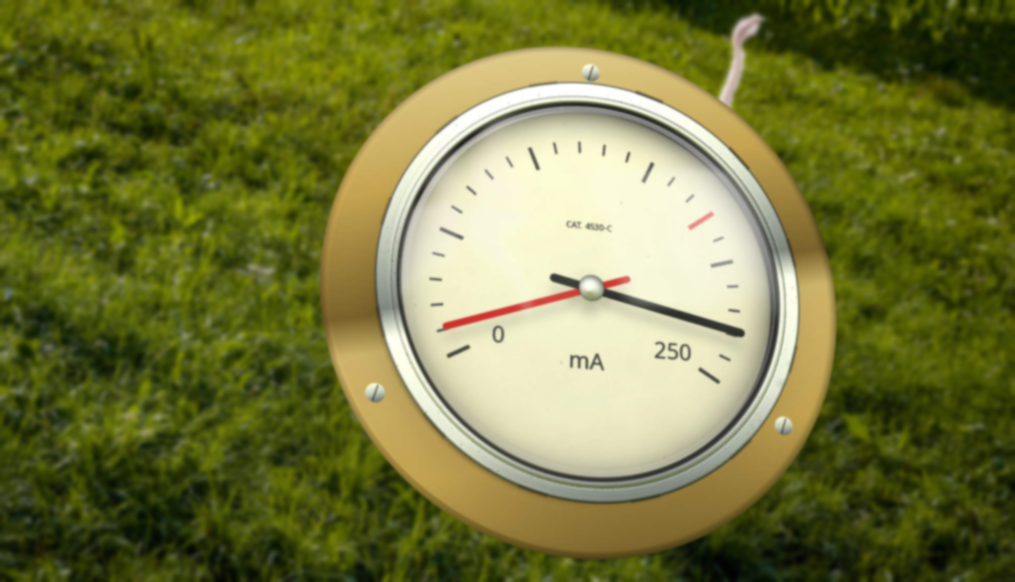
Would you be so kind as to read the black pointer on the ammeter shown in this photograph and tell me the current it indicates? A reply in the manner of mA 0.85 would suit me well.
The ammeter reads mA 230
